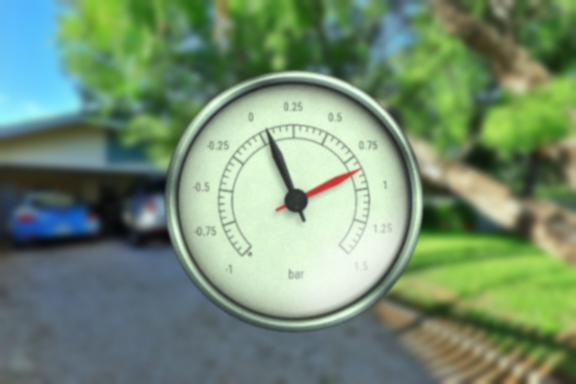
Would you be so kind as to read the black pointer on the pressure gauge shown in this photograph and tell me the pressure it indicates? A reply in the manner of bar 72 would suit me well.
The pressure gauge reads bar 0.05
